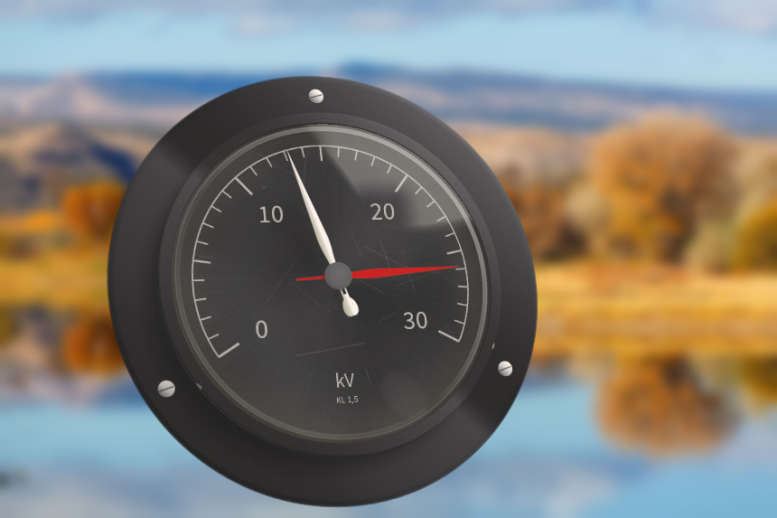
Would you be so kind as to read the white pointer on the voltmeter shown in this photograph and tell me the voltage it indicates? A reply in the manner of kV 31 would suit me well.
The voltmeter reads kV 13
